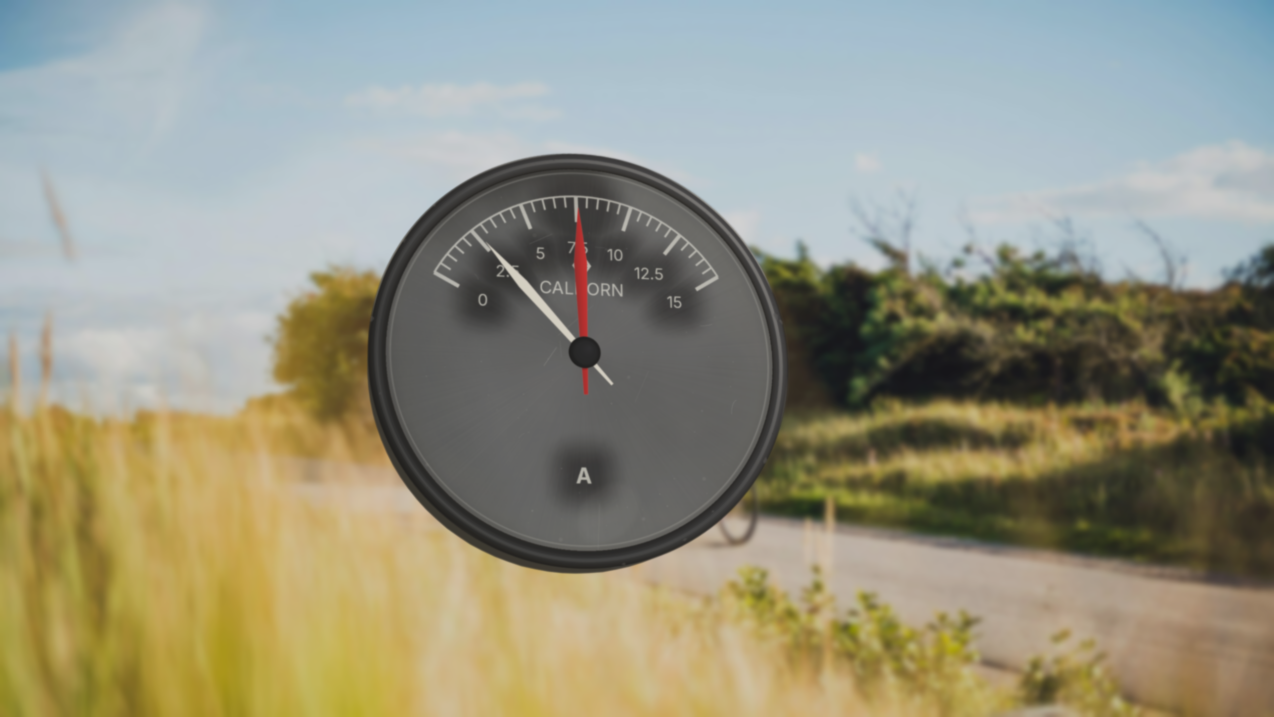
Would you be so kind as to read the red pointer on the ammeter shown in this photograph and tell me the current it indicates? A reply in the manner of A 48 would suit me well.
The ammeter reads A 7.5
